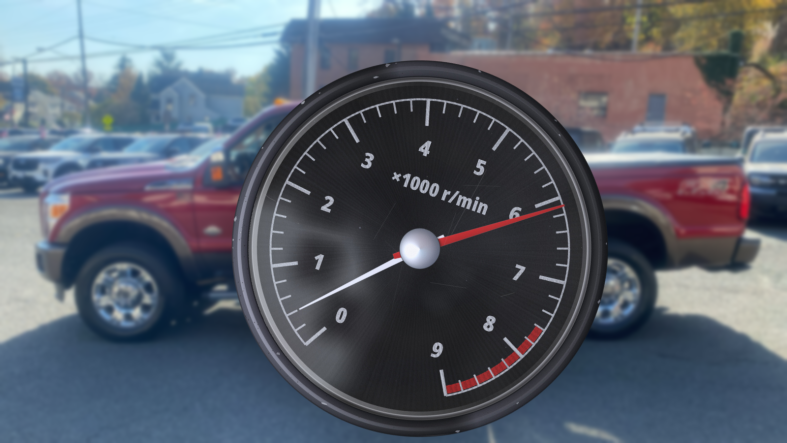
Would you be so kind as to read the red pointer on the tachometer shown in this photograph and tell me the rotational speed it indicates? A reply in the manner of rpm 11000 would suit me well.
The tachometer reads rpm 6100
